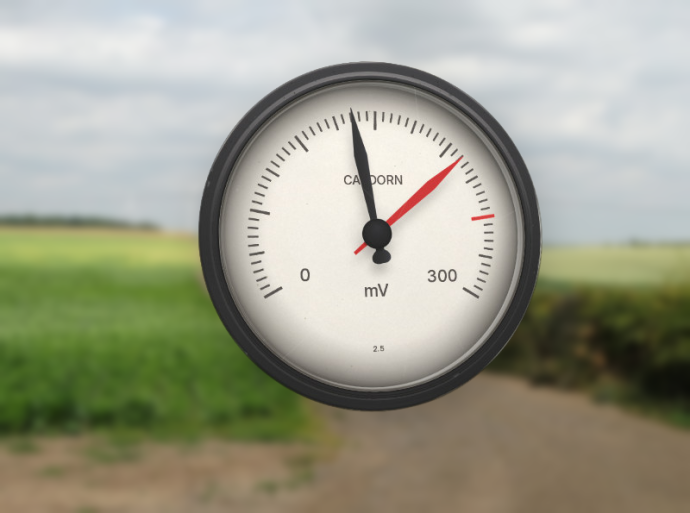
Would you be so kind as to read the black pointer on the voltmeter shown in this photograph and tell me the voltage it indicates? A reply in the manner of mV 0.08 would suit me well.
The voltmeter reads mV 135
